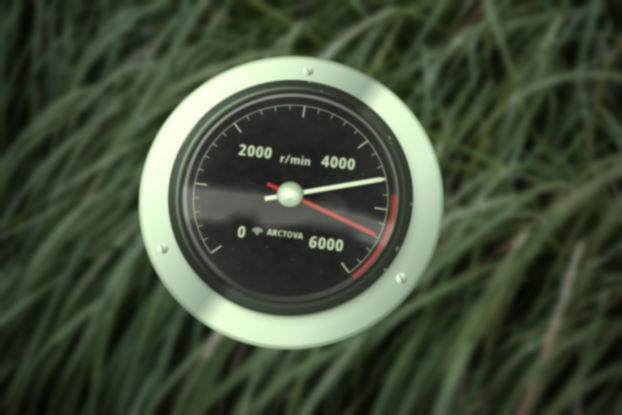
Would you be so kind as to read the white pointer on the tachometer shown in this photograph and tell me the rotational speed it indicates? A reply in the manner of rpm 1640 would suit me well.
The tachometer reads rpm 4600
